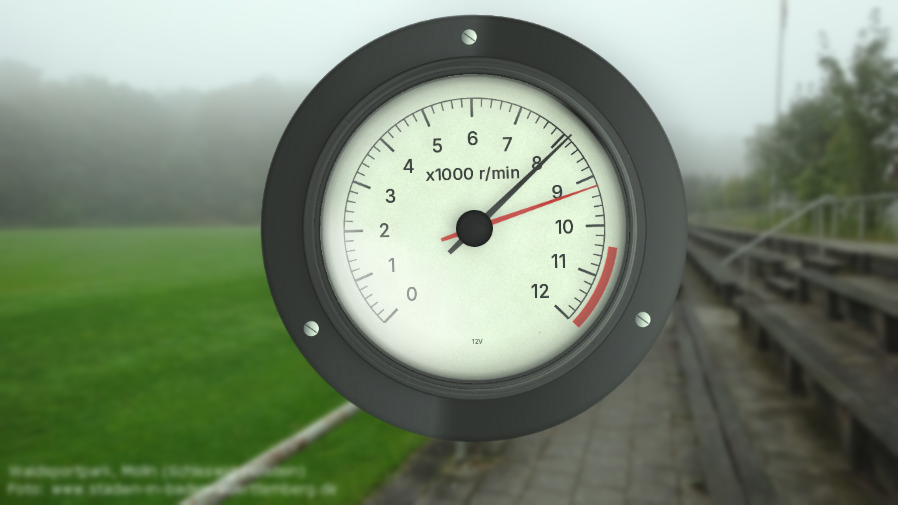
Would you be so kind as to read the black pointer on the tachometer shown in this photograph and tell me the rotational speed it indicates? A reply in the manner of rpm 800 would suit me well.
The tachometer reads rpm 8100
